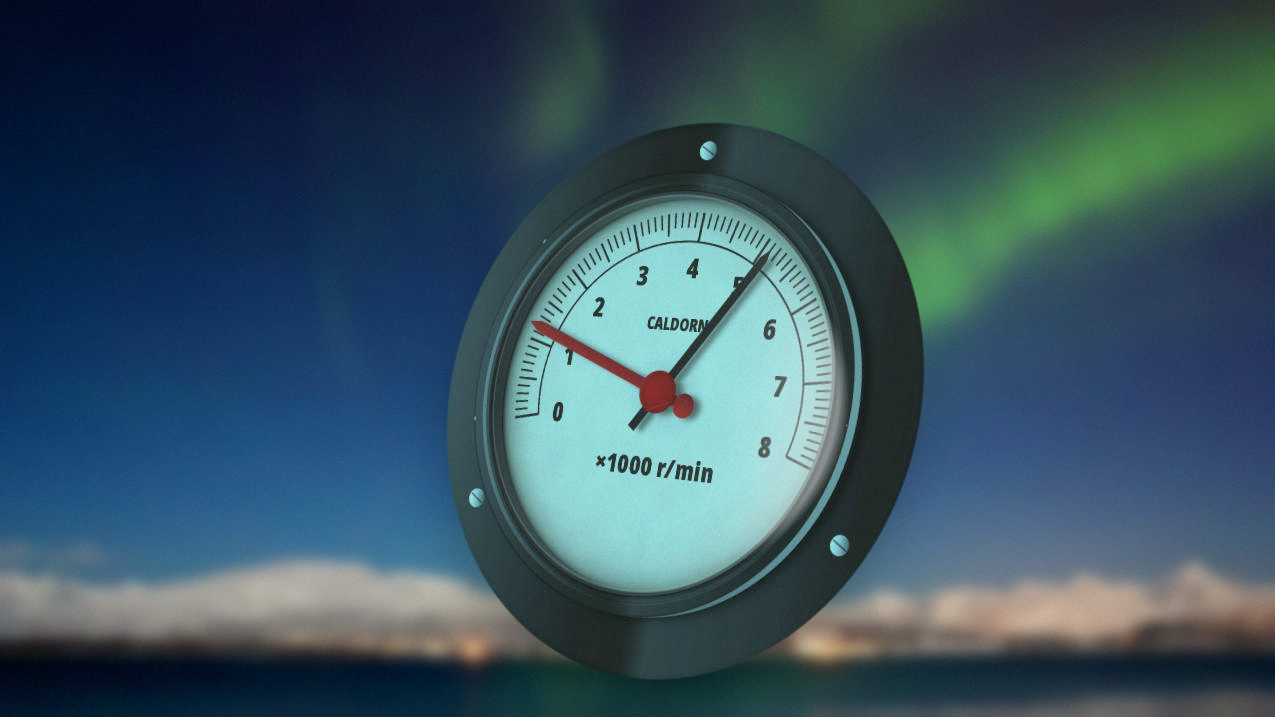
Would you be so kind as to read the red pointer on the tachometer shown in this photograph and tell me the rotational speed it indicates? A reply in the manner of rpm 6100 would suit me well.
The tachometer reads rpm 1200
